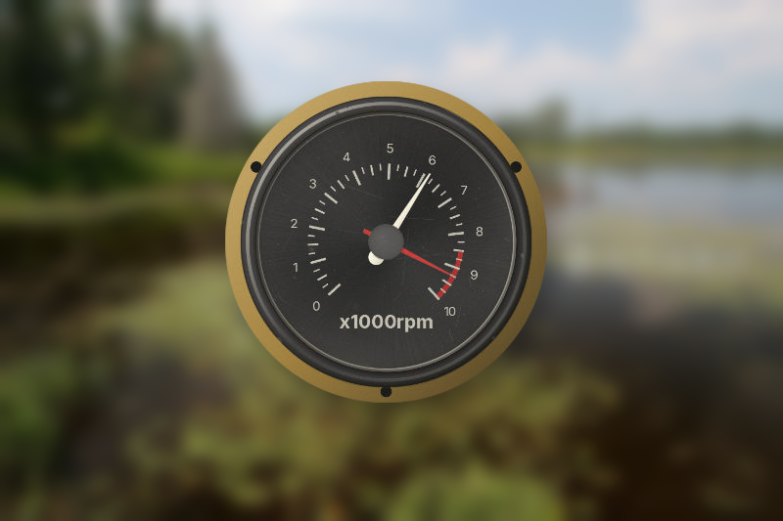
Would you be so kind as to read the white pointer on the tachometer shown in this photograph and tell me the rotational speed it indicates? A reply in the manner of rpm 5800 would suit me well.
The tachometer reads rpm 6125
